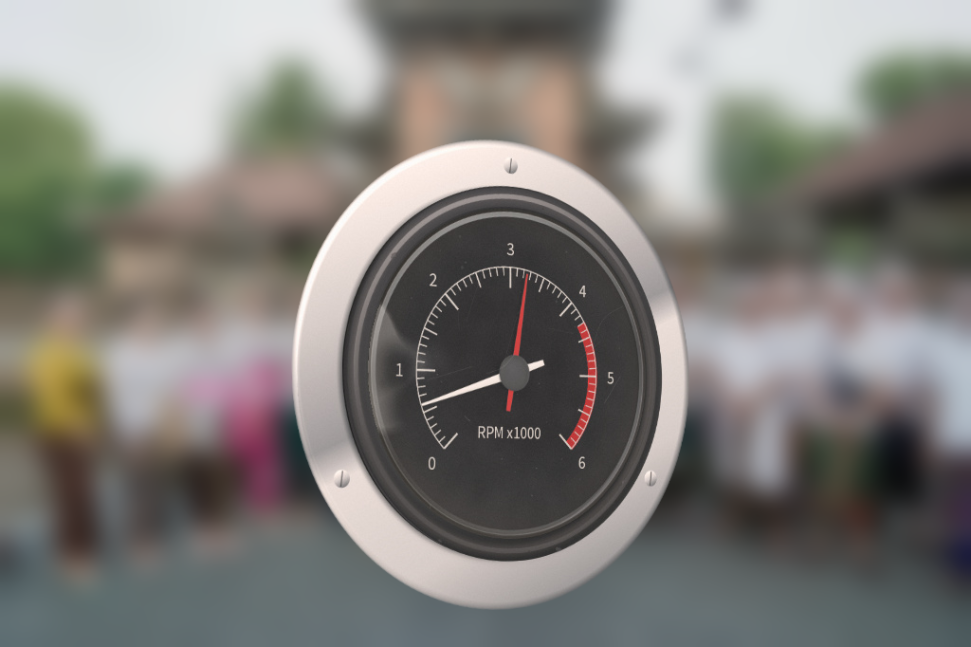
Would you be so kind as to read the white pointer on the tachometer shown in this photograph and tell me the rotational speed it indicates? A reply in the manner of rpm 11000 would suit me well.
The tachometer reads rpm 600
